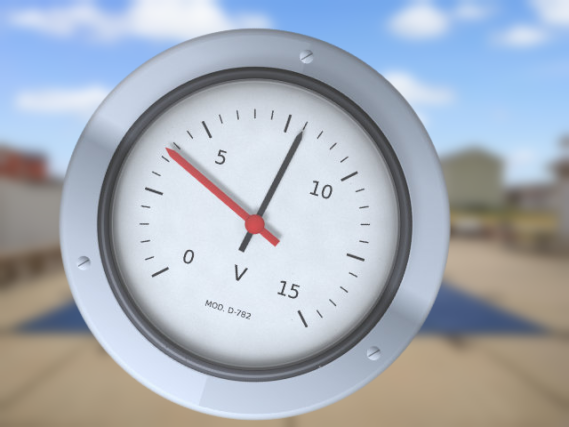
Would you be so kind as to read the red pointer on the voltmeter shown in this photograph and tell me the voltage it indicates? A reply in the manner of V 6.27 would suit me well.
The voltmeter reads V 3.75
